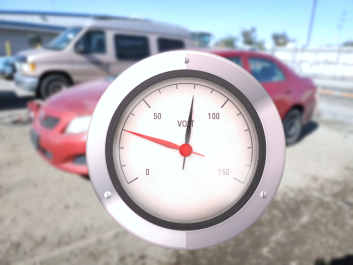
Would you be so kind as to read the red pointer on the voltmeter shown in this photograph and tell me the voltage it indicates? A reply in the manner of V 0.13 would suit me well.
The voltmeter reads V 30
